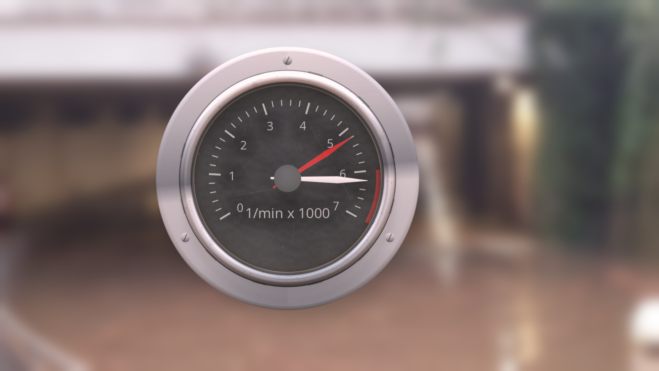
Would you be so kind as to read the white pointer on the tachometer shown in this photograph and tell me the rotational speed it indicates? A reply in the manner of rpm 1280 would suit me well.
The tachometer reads rpm 6200
